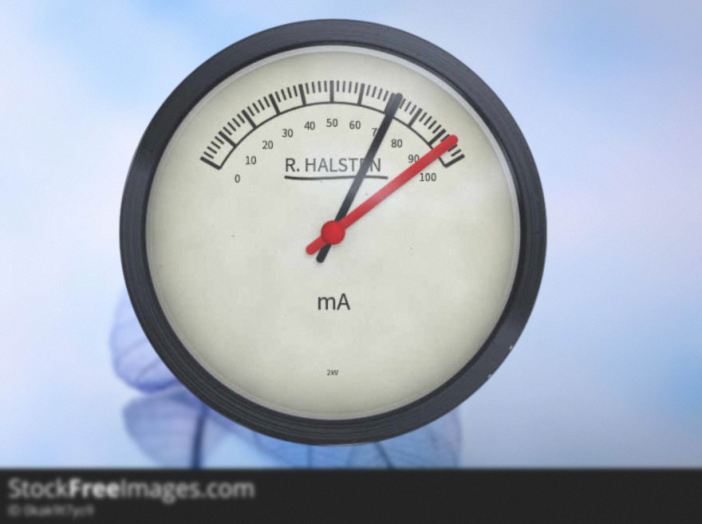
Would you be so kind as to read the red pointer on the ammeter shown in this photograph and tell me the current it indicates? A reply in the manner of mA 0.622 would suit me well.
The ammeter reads mA 94
